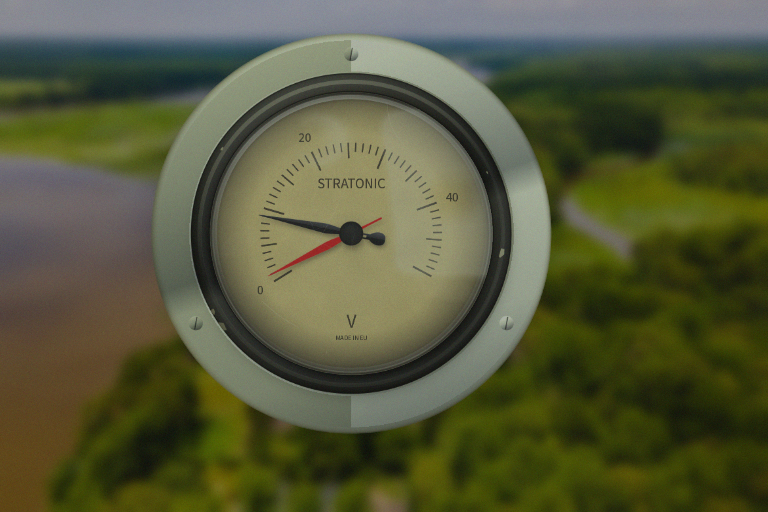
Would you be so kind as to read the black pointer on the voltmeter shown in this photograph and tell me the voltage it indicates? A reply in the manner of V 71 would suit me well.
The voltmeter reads V 9
